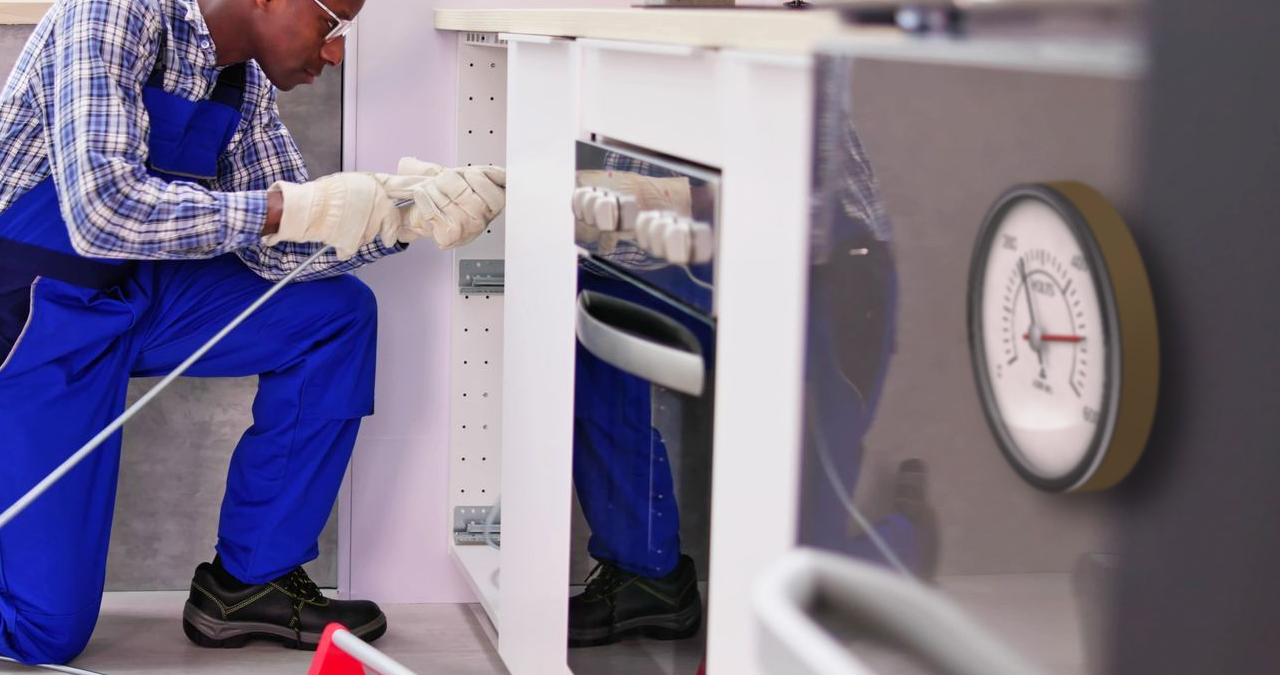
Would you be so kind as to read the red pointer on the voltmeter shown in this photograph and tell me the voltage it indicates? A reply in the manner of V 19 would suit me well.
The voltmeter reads V 500
